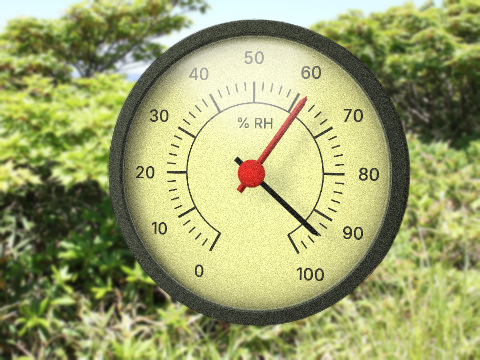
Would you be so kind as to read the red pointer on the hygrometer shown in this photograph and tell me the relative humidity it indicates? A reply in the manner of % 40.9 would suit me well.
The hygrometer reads % 62
